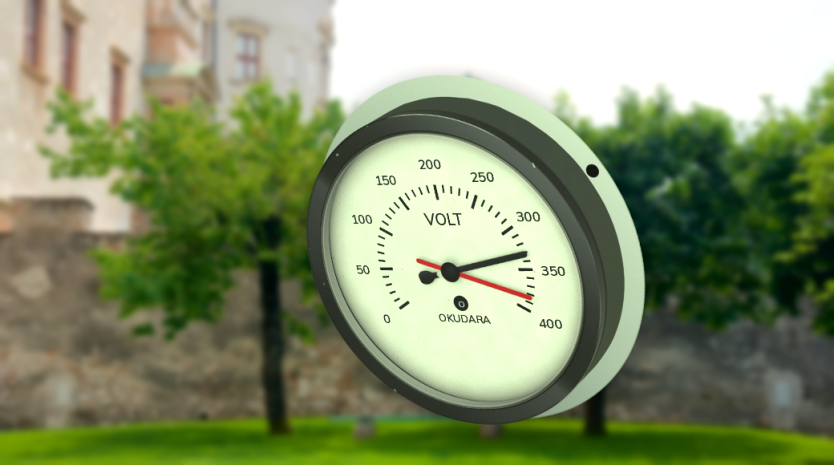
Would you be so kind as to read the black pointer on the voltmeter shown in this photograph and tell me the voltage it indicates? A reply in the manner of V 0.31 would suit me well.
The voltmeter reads V 330
